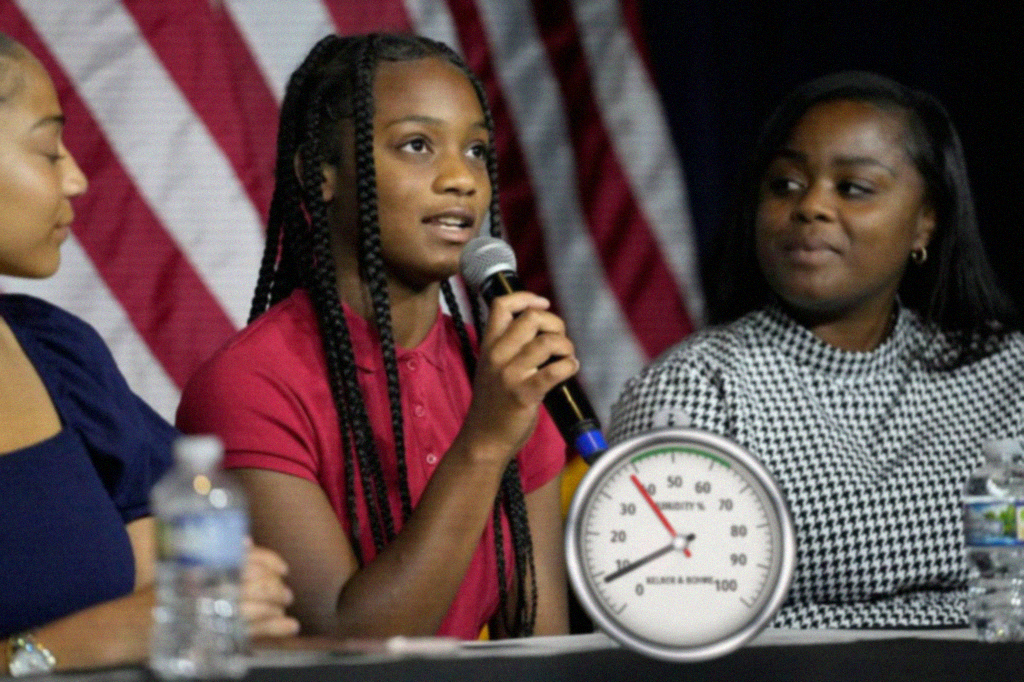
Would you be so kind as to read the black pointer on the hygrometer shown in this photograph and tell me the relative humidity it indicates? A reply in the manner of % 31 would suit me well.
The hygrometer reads % 8
